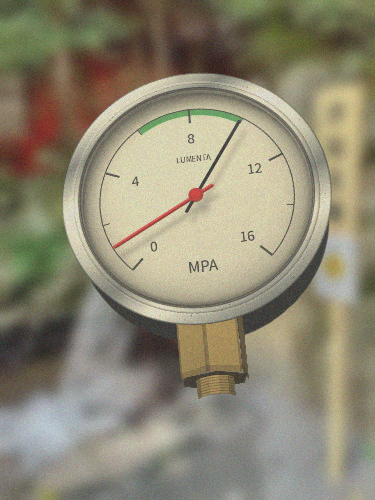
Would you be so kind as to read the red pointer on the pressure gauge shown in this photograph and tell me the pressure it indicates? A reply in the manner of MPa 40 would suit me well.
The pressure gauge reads MPa 1
